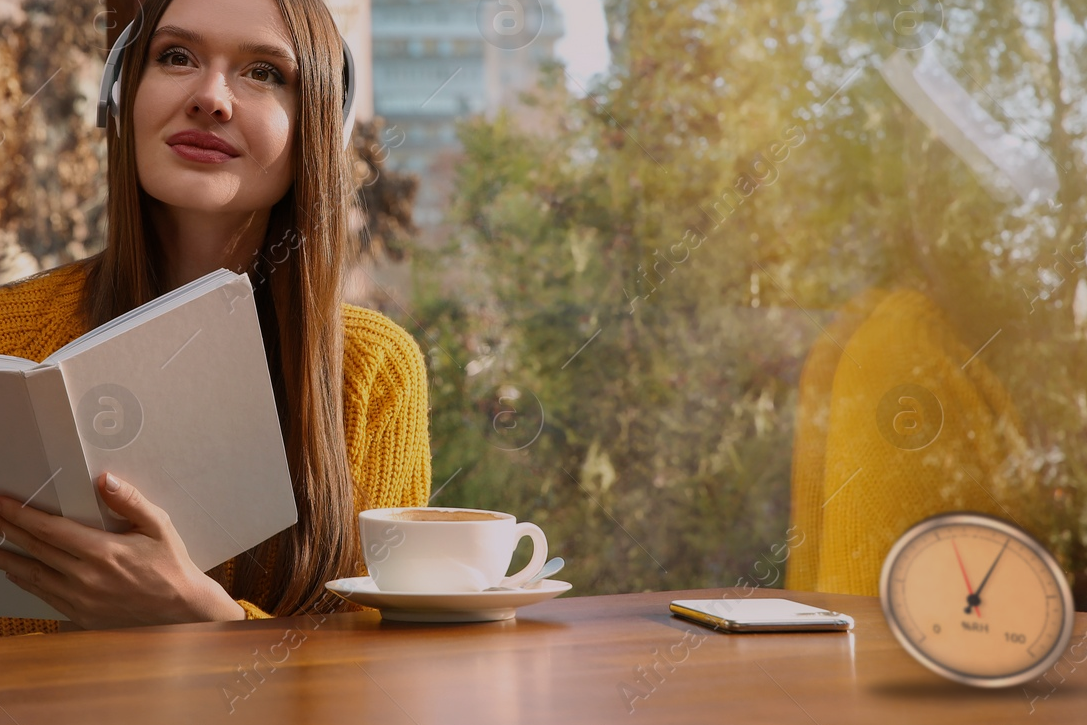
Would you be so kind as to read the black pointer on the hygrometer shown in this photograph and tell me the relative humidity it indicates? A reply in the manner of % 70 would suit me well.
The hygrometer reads % 60
